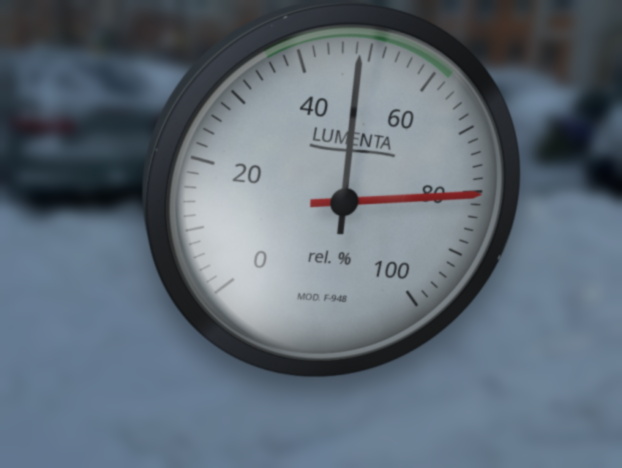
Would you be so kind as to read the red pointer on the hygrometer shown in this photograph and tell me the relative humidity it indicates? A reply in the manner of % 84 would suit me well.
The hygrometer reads % 80
